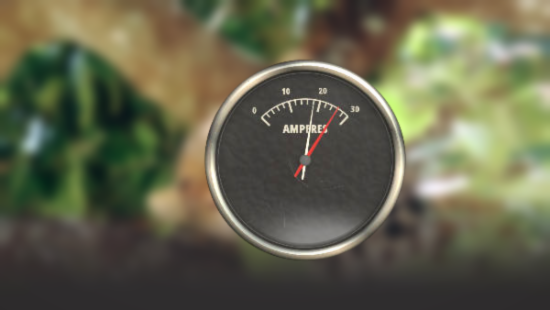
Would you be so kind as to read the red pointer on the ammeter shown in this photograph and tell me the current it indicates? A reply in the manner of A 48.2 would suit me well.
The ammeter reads A 26
